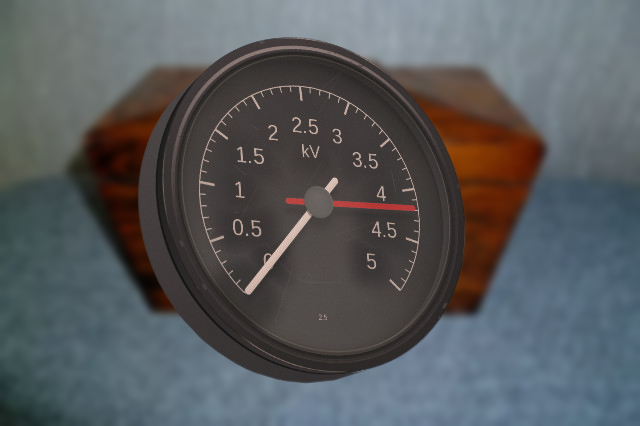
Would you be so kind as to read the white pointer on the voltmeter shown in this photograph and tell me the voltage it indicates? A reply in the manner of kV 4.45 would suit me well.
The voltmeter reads kV 0
